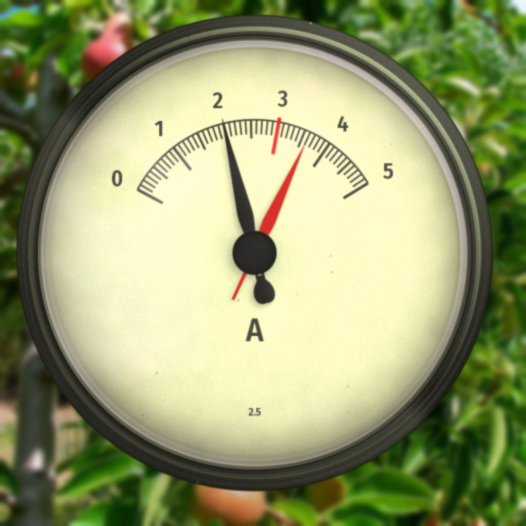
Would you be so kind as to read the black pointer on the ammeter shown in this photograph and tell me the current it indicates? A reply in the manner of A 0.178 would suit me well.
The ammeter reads A 2
